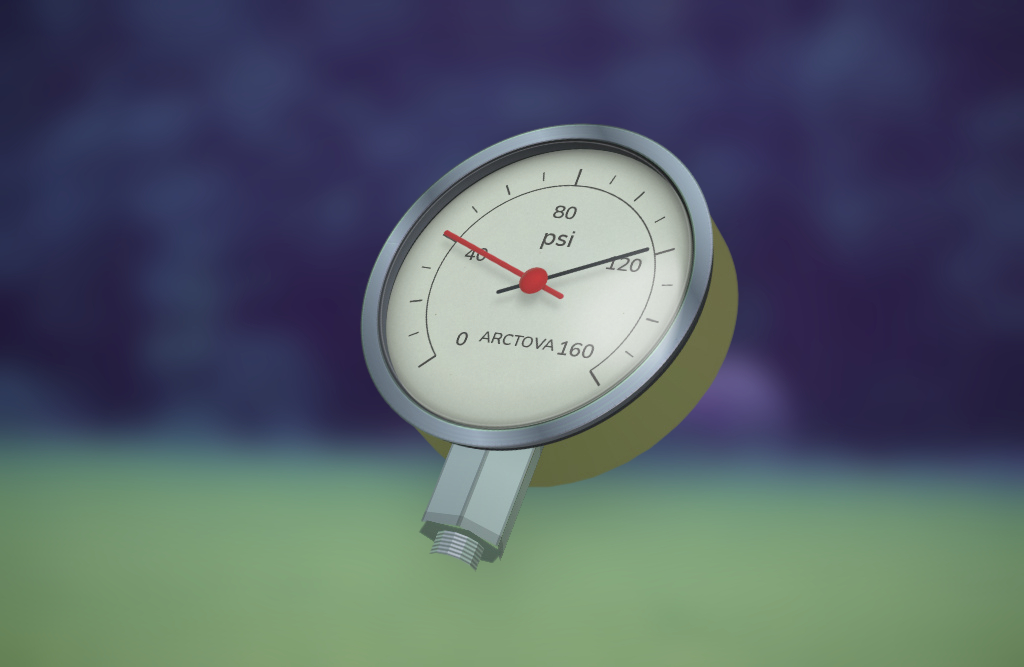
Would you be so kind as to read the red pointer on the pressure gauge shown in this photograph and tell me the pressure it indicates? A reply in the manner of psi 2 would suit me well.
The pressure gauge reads psi 40
